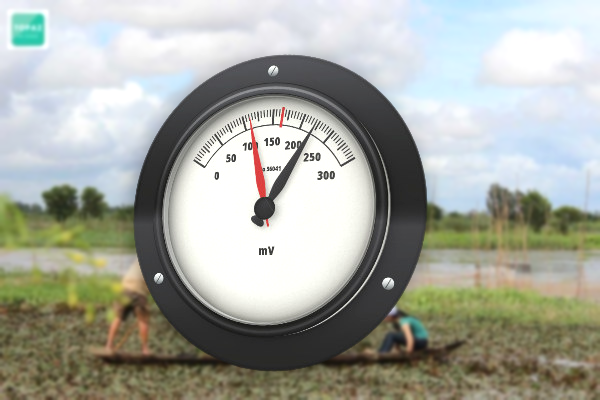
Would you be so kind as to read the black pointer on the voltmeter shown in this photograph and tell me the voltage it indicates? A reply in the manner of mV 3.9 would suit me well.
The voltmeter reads mV 225
